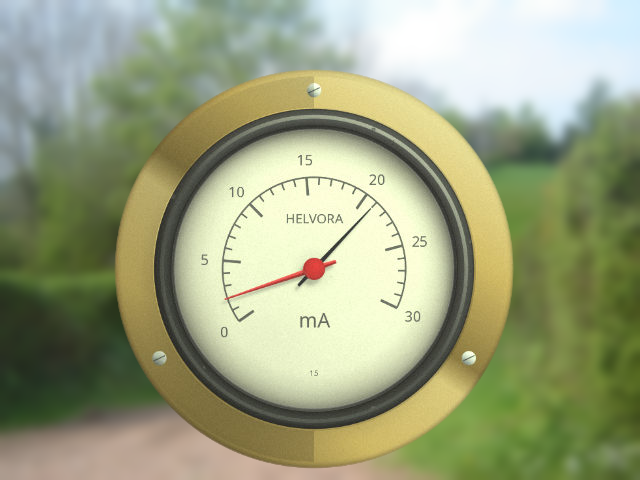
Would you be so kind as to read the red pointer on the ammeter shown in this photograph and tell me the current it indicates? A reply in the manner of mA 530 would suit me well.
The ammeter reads mA 2
